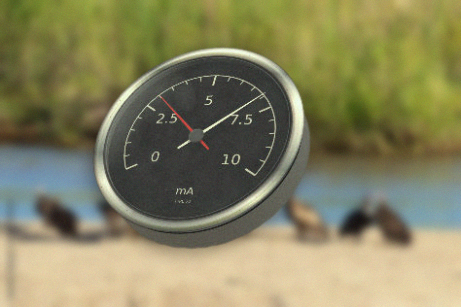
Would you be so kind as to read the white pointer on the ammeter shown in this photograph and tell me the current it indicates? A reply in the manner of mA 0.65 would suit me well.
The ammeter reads mA 7
